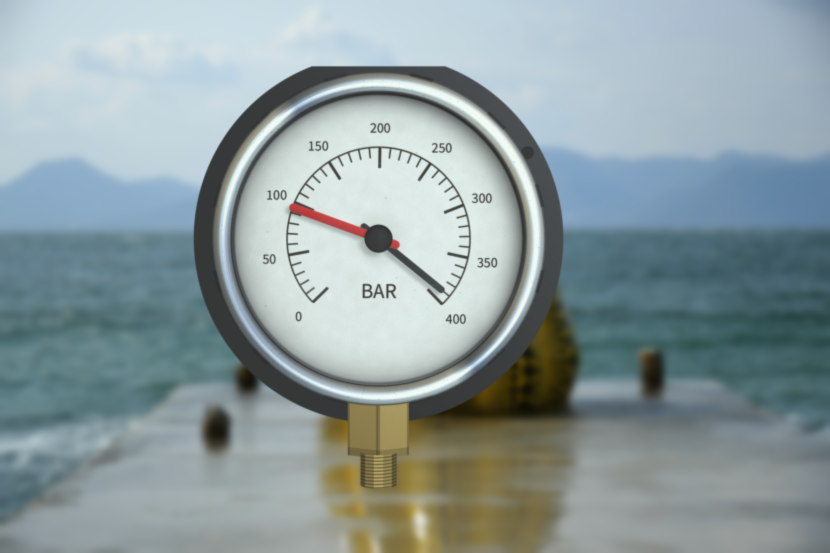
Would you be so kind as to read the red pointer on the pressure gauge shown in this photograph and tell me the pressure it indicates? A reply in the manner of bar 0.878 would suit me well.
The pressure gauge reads bar 95
